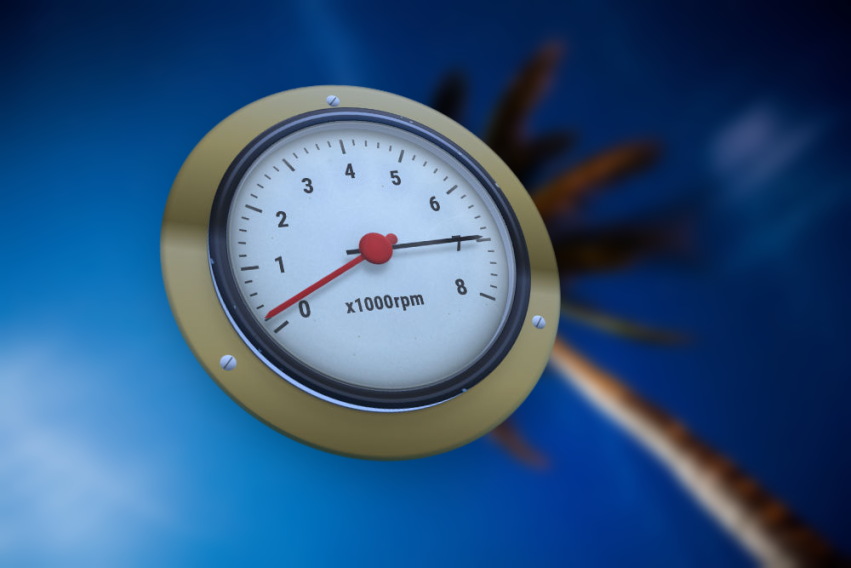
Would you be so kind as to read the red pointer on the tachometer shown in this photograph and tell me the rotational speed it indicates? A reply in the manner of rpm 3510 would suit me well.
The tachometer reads rpm 200
